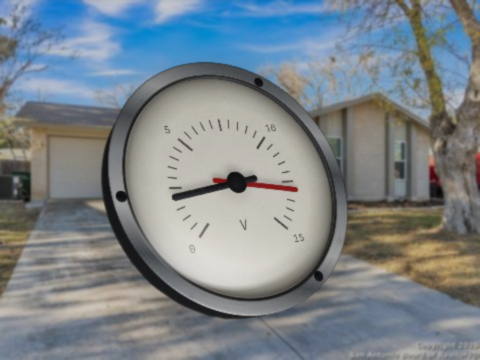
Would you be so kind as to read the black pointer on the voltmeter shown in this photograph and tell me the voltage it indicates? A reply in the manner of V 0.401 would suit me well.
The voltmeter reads V 2
